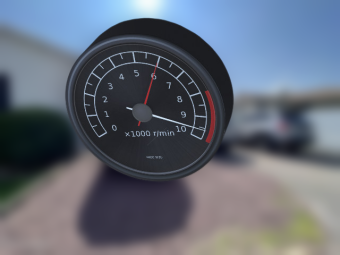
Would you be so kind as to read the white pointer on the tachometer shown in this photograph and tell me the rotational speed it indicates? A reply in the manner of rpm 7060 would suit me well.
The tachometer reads rpm 9500
